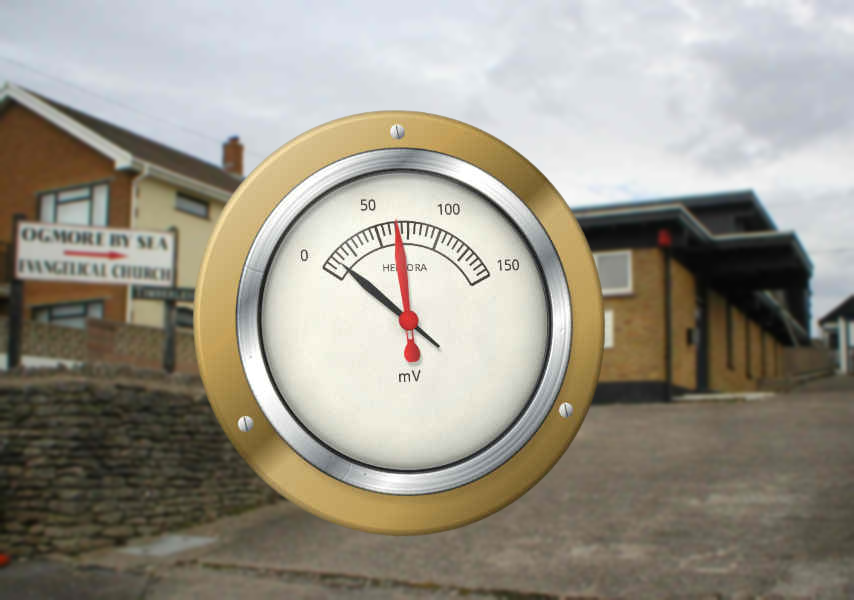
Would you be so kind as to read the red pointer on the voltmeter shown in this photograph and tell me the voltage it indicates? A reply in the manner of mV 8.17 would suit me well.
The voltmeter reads mV 65
